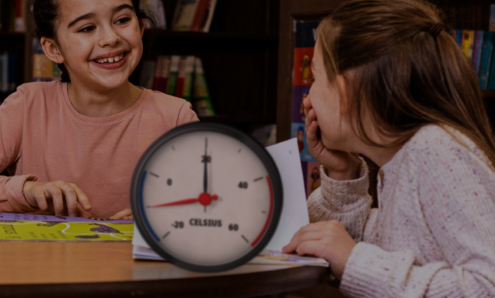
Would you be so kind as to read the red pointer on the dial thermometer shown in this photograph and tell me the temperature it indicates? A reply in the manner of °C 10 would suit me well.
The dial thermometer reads °C -10
